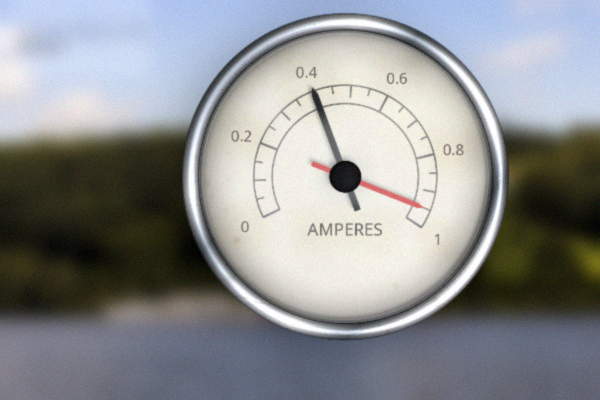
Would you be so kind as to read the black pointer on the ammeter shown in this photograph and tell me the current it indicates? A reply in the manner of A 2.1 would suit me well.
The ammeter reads A 0.4
